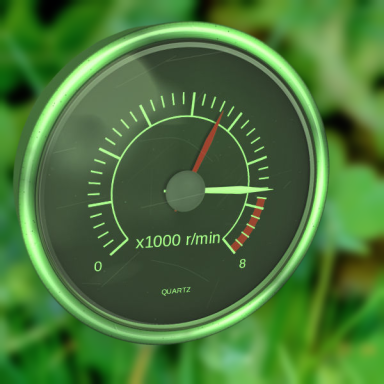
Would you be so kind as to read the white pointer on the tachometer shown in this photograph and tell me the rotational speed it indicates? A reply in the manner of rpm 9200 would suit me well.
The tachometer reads rpm 6600
